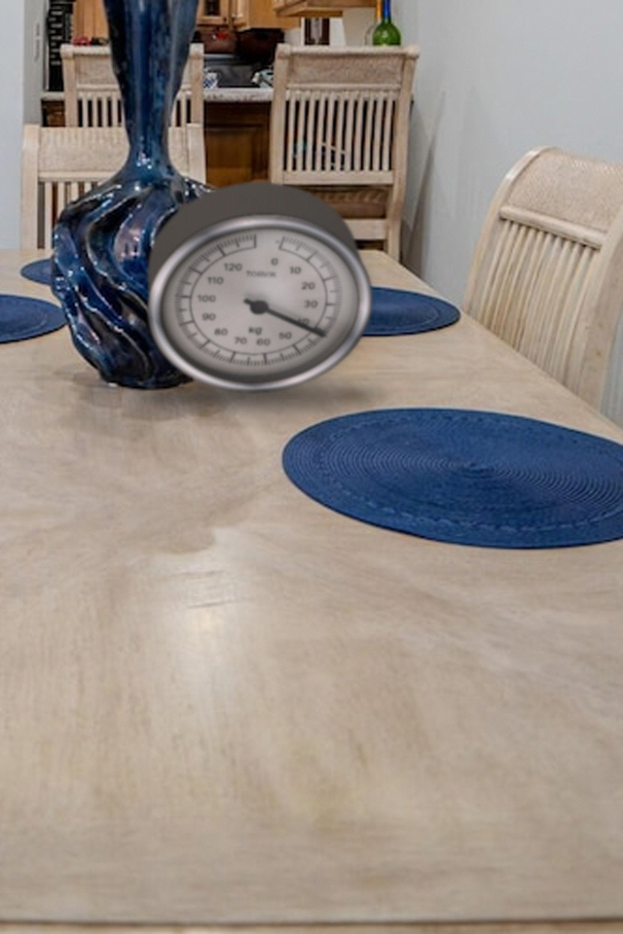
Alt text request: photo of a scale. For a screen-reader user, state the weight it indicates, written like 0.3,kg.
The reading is 40,kg
